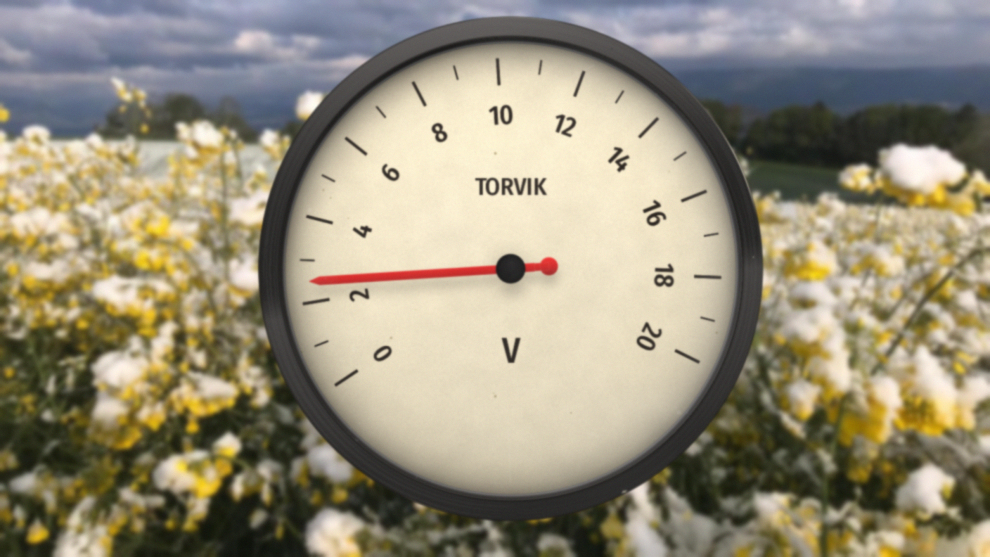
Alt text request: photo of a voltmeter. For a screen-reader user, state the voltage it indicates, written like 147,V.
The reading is 2.5,V
